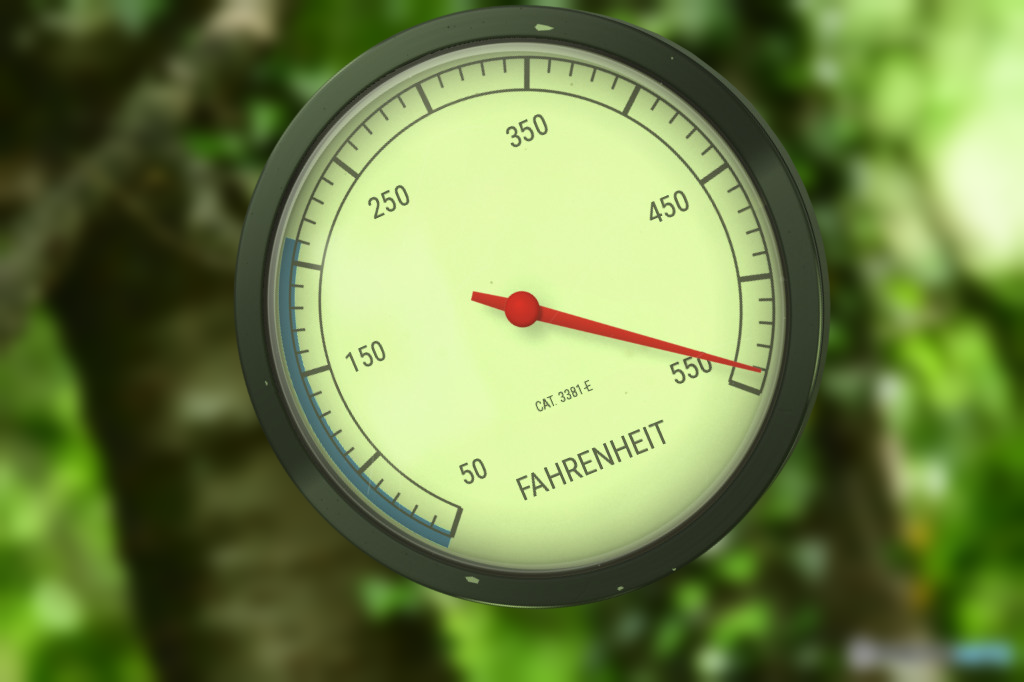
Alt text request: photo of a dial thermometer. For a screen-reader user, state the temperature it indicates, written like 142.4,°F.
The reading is 540,°F
